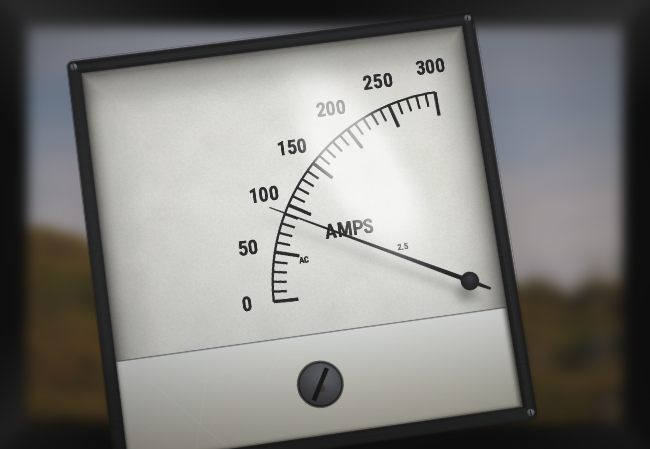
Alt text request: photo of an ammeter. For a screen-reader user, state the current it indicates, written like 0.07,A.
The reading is 90,A
